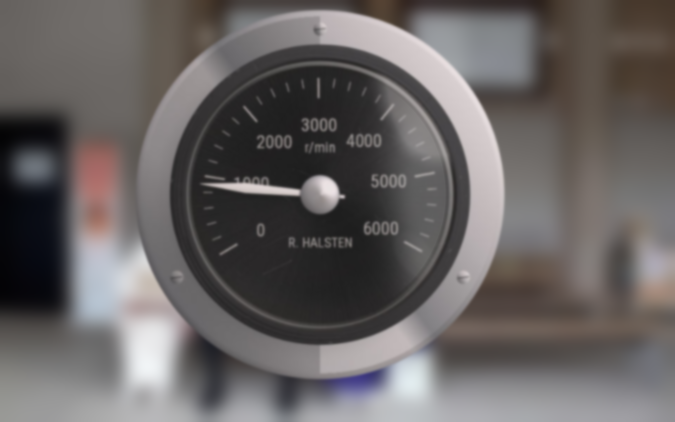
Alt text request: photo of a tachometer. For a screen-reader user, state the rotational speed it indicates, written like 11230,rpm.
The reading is 900,rpm
